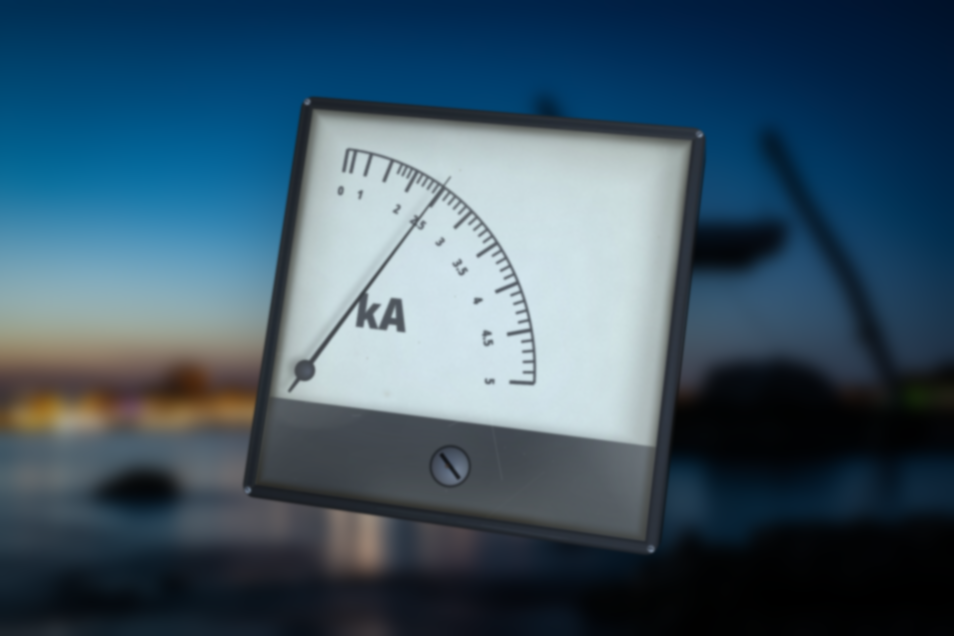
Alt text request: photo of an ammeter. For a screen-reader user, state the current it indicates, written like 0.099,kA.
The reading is 2.5,kA
